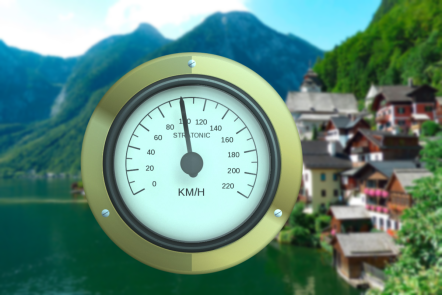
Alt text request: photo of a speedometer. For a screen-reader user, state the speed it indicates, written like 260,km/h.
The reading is 100,km/h
